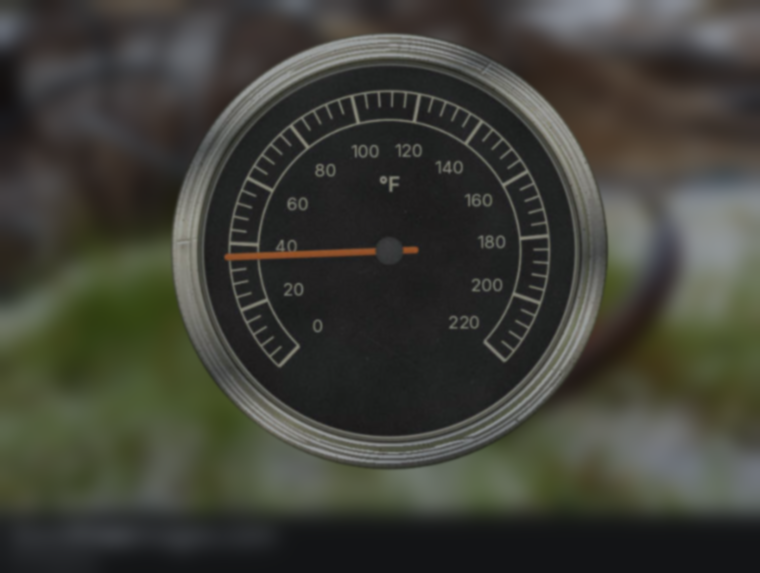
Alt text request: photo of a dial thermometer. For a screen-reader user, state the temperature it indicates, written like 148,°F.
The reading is 36,°F
